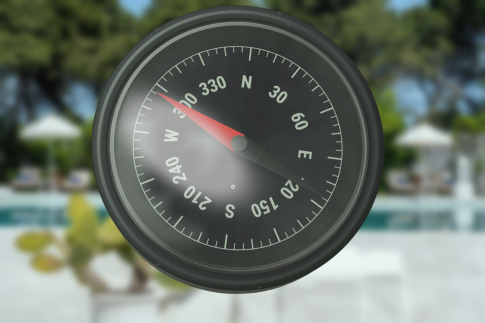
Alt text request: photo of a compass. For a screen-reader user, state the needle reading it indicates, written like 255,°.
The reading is 295,°
